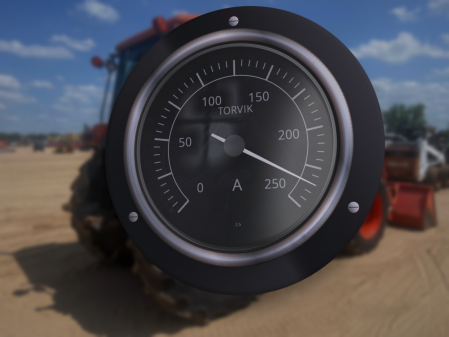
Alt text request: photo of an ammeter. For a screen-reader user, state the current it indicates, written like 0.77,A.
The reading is 235,A
